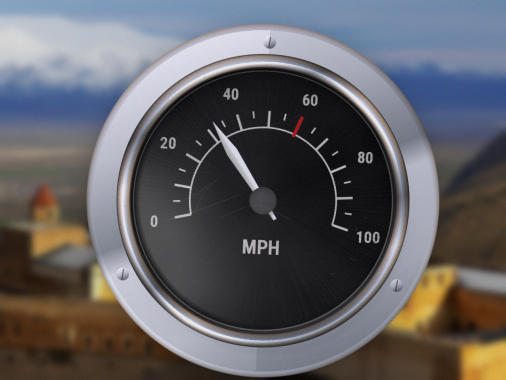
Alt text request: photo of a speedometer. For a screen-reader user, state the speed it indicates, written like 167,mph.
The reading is 32.5,mph
